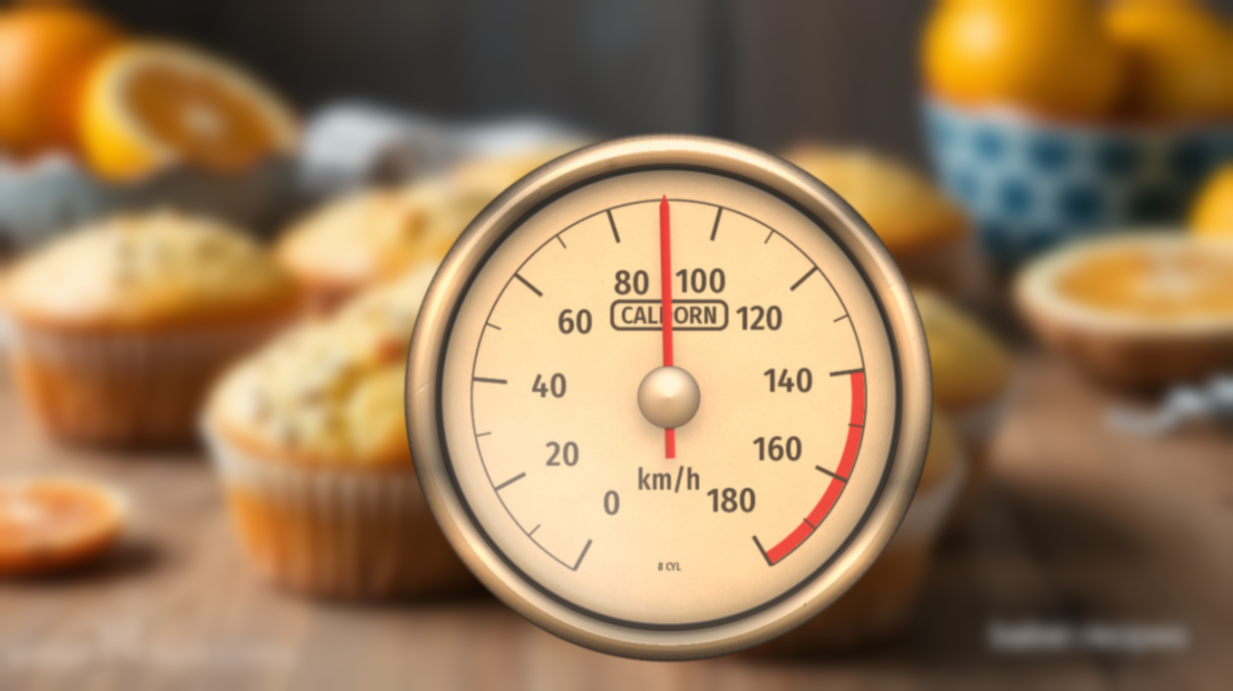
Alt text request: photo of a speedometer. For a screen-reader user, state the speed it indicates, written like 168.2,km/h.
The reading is 90,km/h
